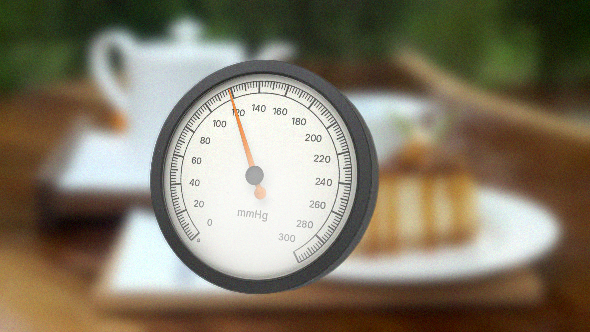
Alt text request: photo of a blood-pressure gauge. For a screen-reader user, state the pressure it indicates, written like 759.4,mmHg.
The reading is 120,mmHg
